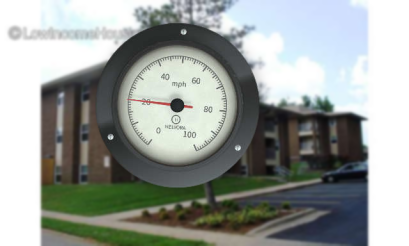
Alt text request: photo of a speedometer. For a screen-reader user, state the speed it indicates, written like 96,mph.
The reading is 20,mph
